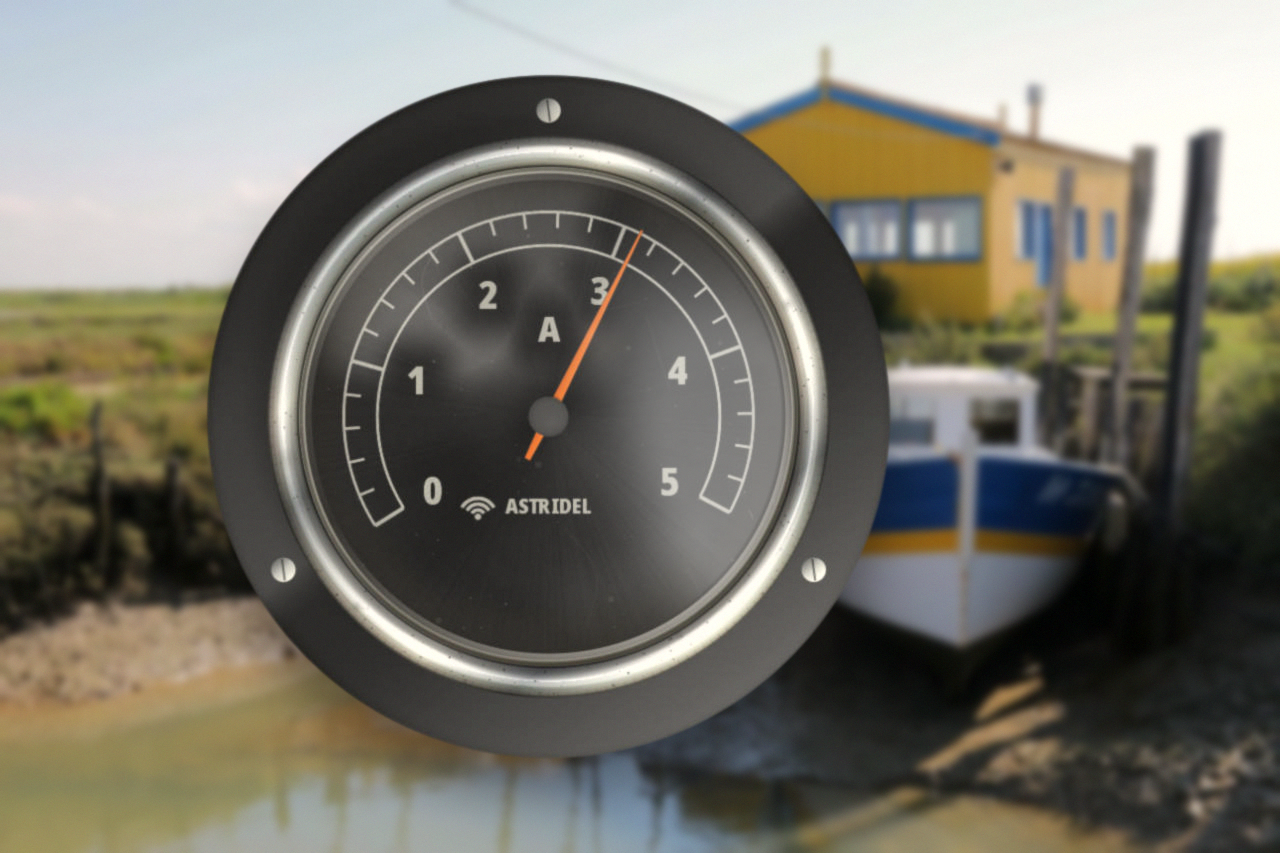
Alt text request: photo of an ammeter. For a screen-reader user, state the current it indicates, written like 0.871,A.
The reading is 3.1,A
